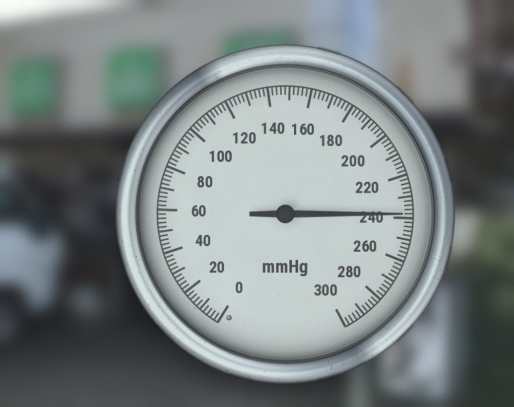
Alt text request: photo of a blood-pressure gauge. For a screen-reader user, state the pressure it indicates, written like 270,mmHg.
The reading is 238,mmHg
